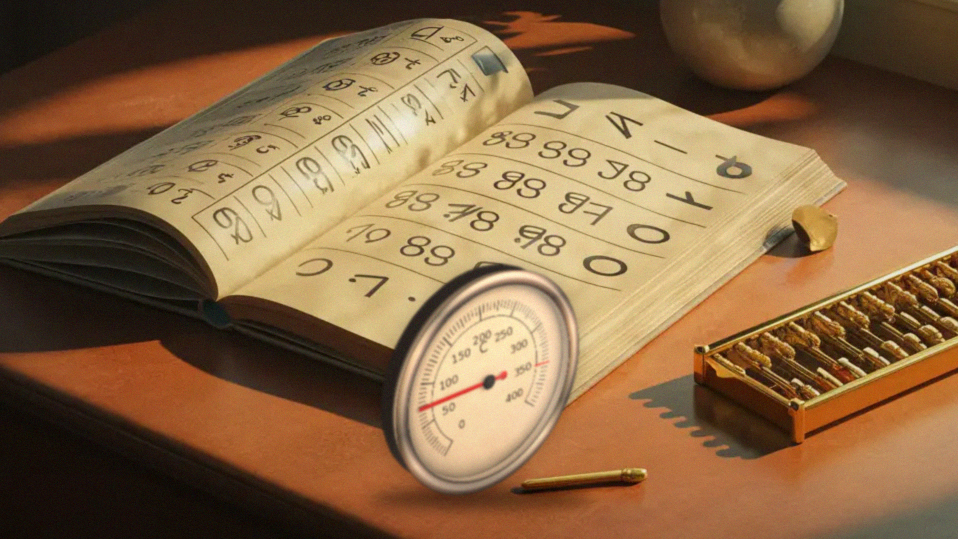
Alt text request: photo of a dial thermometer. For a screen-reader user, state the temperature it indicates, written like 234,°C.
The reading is 75,°C
